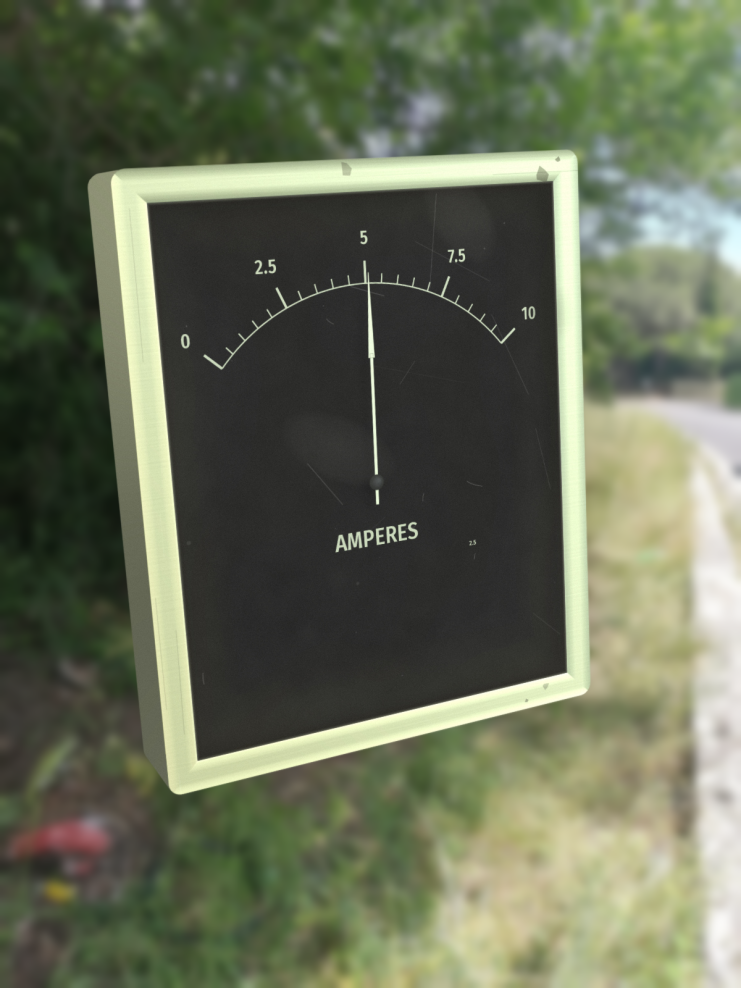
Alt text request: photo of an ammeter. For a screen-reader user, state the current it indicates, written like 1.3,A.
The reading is 5,A
